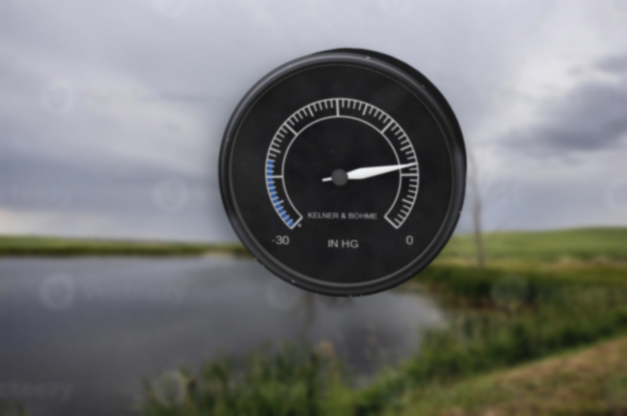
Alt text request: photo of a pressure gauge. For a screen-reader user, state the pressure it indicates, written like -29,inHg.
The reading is -6,inHg
